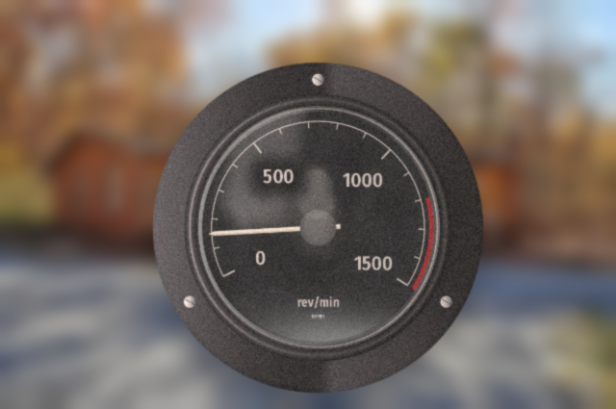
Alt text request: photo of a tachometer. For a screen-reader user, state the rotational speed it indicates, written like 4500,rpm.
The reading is 150,rpm
